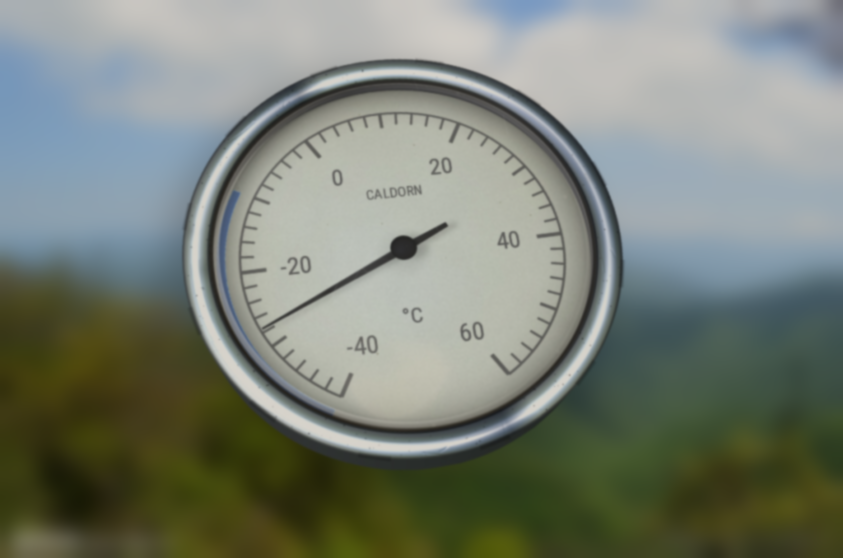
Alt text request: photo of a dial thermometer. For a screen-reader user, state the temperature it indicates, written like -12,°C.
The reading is -28,°C
